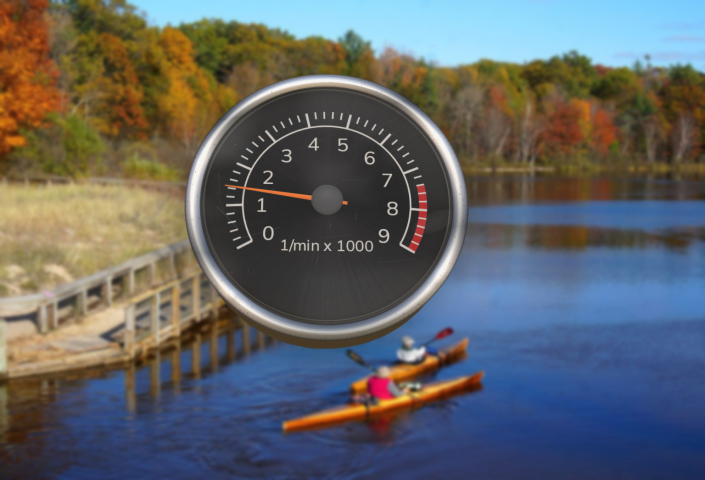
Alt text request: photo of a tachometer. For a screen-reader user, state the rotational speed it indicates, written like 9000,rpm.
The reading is 1400,rpm
